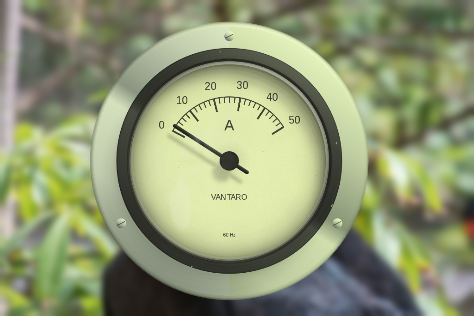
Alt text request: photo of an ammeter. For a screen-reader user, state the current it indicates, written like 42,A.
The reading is 2,A
